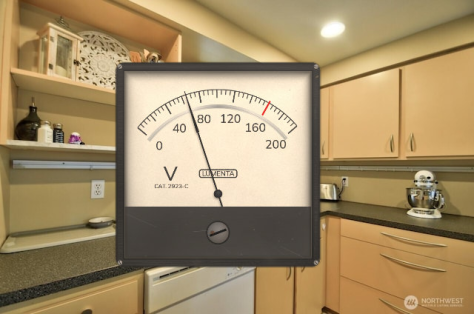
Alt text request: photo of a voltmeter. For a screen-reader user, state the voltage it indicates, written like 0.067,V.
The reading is 65,V
